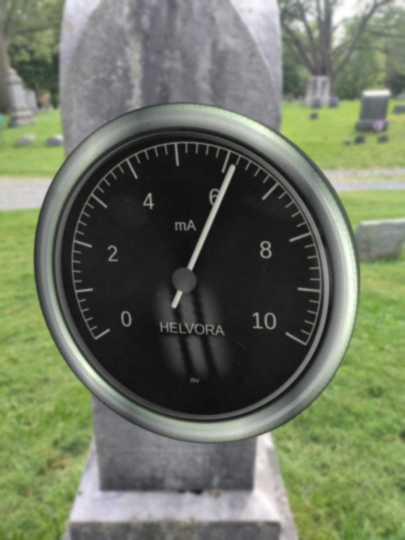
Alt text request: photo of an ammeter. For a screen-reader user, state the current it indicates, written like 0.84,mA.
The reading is 6.2,mA
